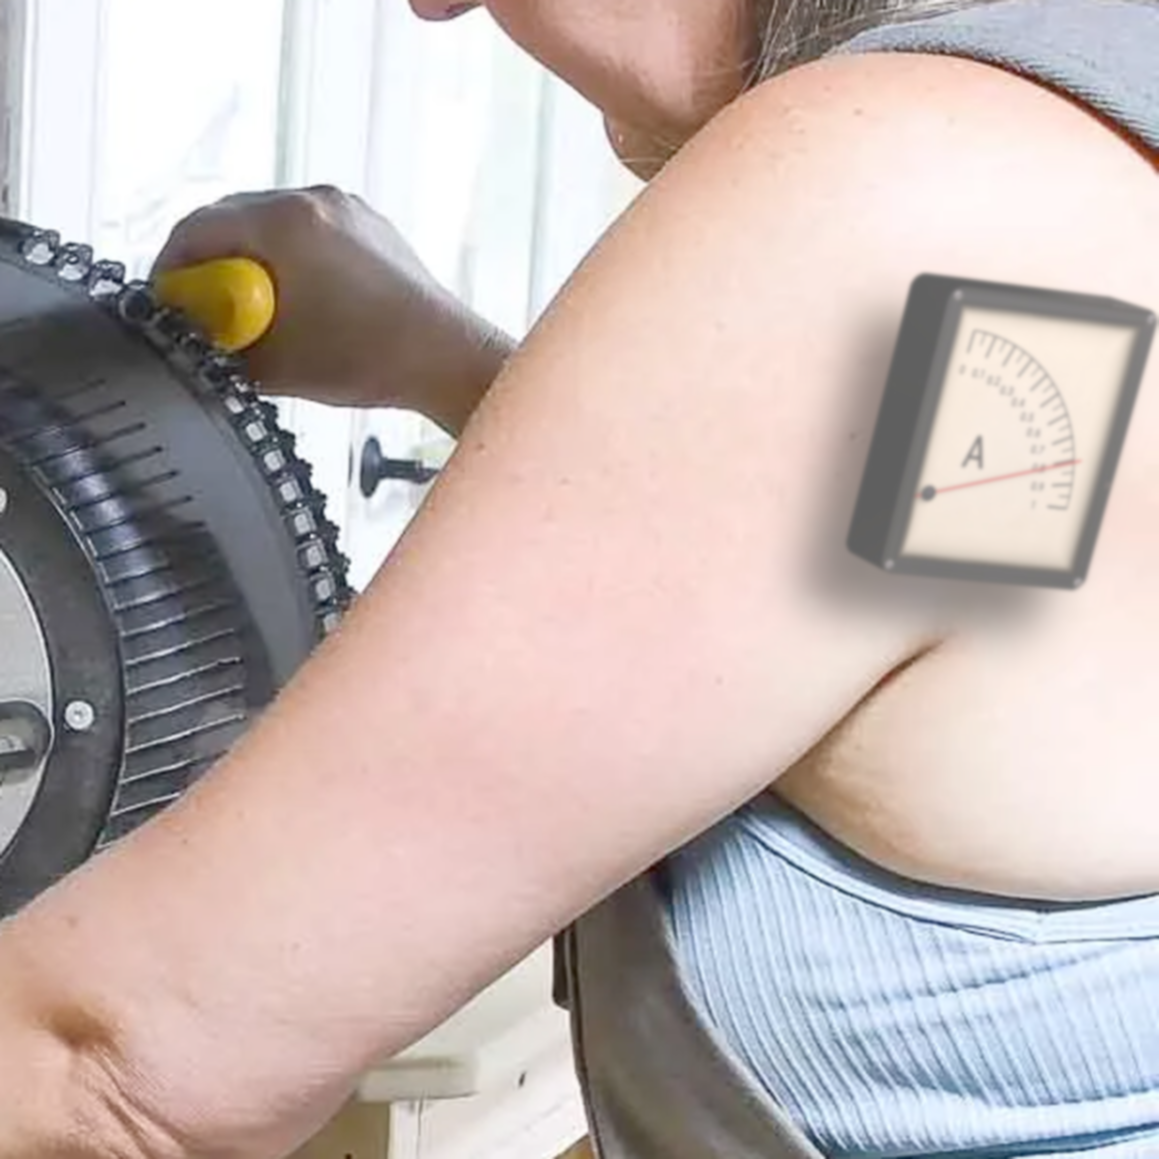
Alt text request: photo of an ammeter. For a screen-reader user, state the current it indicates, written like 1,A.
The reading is 0.8,A
